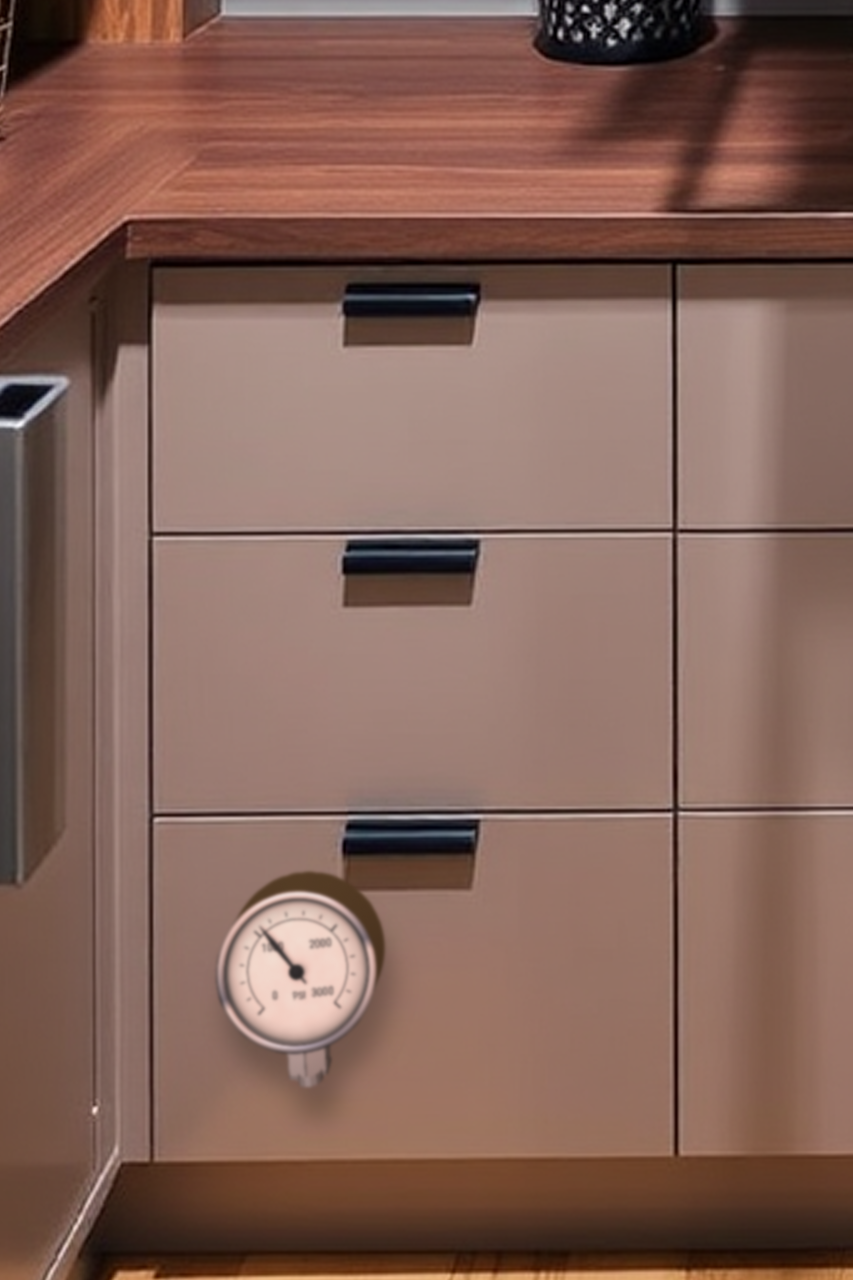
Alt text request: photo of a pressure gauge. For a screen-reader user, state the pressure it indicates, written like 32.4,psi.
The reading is 1100,psi
